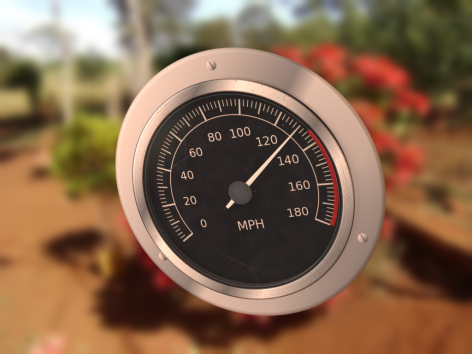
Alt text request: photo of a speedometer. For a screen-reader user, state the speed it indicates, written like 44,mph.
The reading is 130,mph
